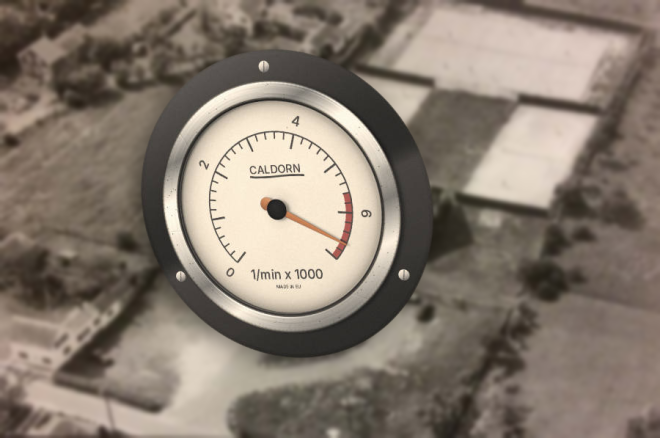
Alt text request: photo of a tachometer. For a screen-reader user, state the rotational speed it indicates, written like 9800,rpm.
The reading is 6600,rpm
